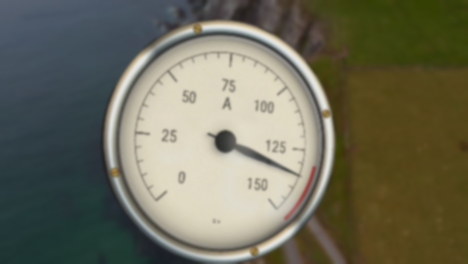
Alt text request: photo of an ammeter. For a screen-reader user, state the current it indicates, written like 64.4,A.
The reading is 135,A
